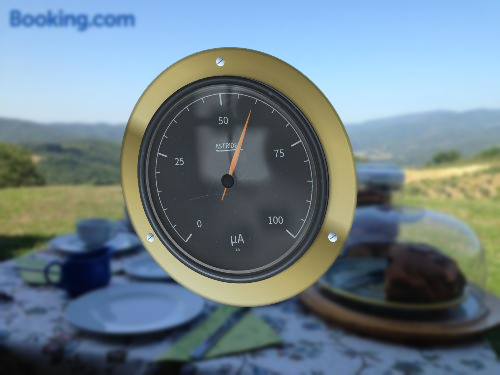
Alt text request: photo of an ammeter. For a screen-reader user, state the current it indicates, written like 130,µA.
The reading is 60,µA
